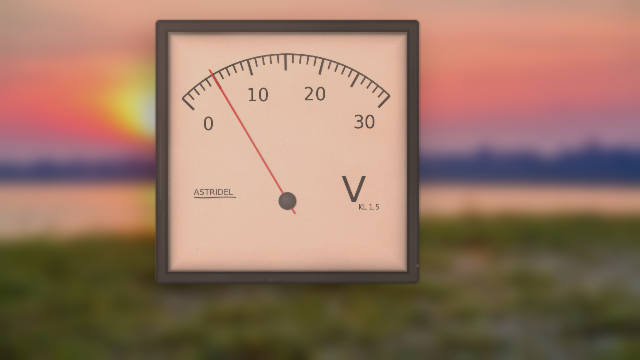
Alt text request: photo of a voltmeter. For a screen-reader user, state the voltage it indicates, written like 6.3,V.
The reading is 5,V
